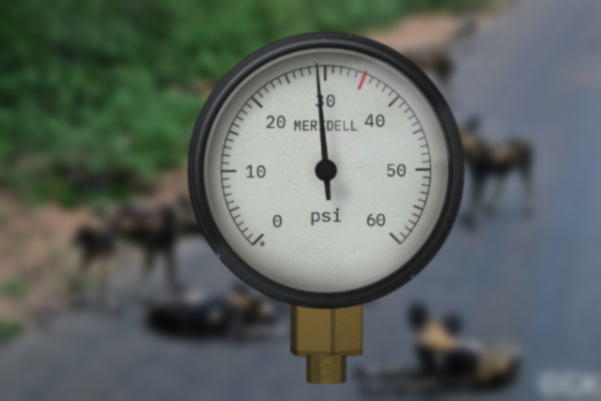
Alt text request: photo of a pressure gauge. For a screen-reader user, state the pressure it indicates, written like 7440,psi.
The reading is 29,psi
